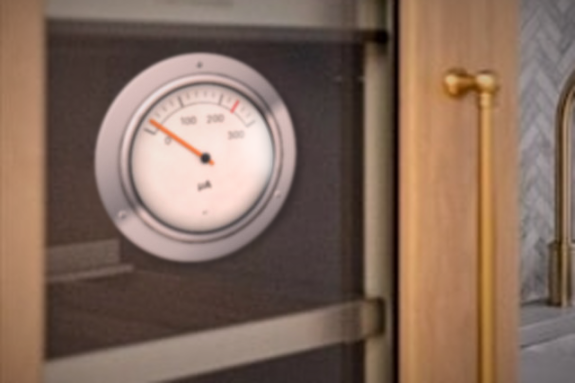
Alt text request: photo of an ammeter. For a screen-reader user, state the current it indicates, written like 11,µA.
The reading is 20,µA
